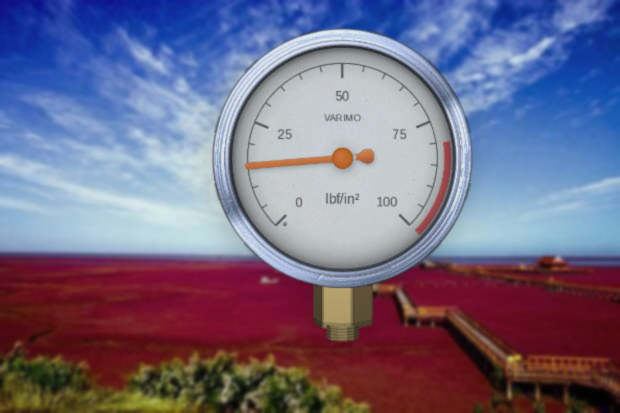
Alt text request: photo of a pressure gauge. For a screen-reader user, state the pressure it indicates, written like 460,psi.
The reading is 15,psi
